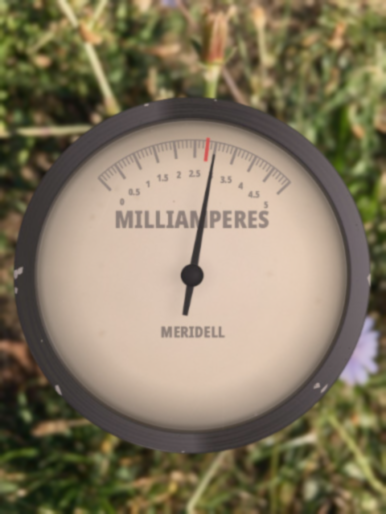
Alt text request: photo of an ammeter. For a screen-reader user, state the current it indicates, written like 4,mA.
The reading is 3,mA
